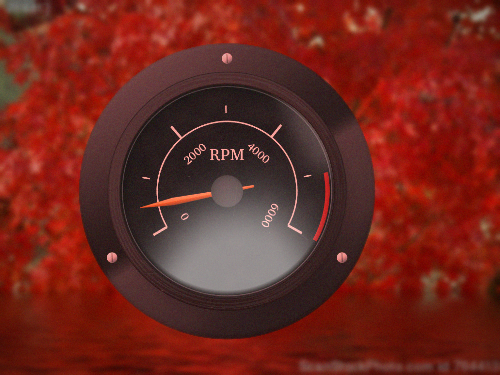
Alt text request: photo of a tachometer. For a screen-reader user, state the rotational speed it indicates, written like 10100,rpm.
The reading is 500,rpm
